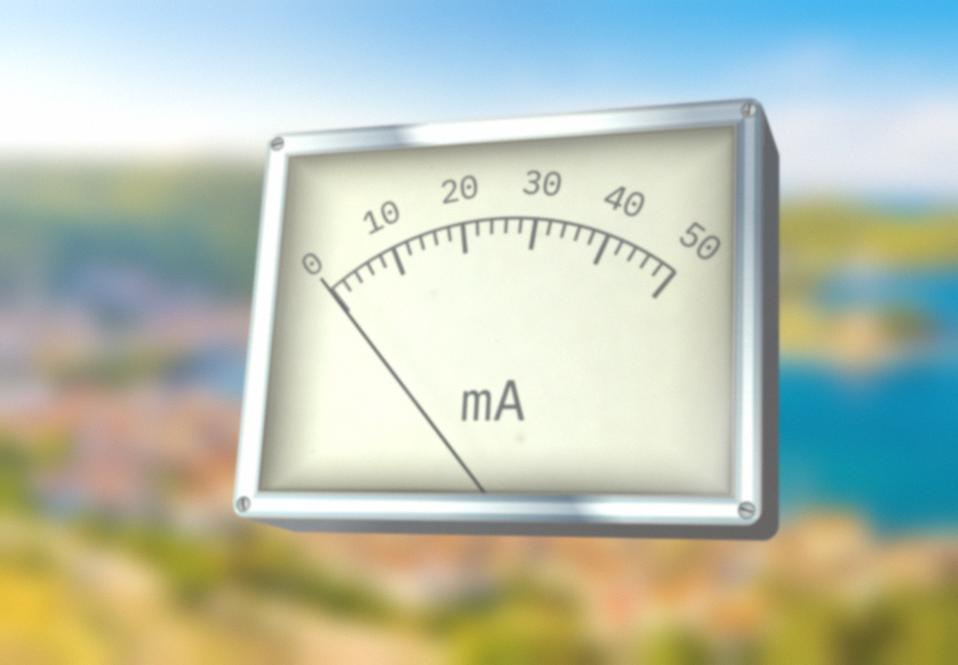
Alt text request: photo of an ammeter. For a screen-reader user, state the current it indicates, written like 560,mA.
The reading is 0,mA
